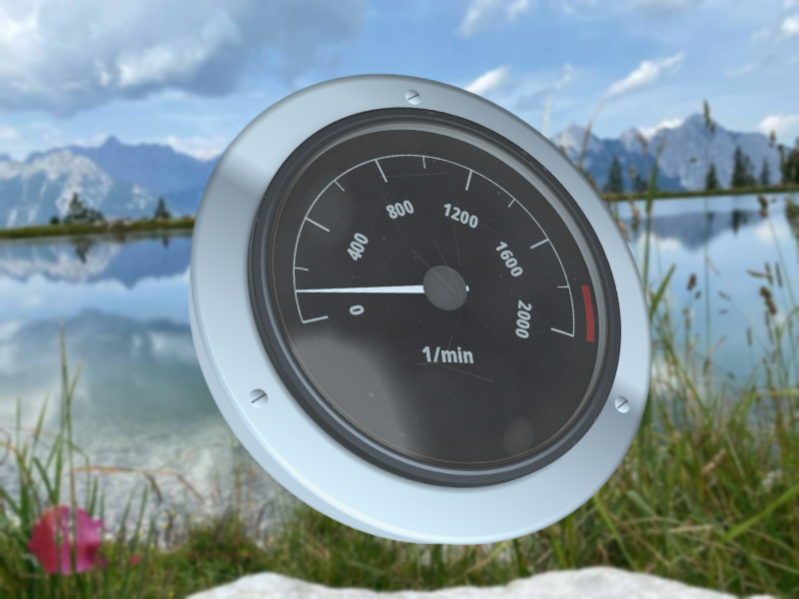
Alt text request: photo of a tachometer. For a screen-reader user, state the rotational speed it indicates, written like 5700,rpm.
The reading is 100,rpm
